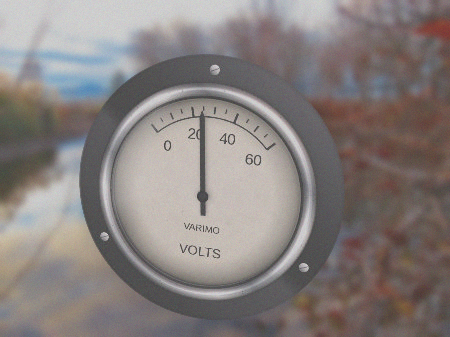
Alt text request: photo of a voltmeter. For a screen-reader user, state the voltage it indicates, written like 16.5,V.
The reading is 25,V
